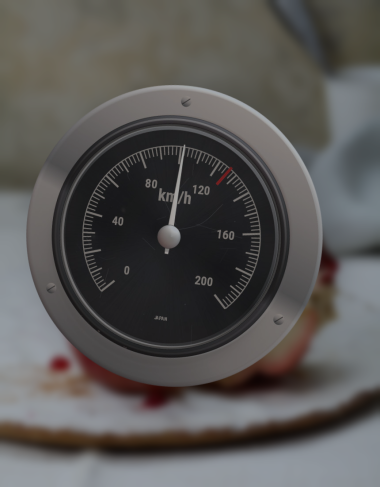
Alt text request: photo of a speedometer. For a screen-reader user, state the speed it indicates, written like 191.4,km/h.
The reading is 102,km/h
